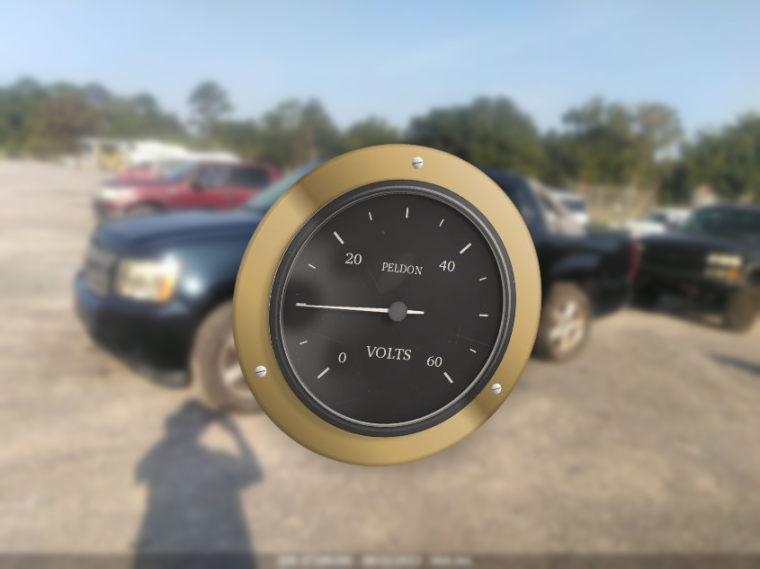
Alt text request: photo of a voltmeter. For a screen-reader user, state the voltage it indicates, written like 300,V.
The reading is 10,V
